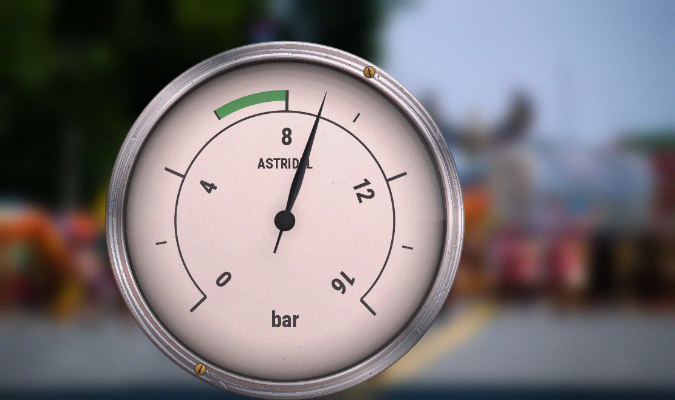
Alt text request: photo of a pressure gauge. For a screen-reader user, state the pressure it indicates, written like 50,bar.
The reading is 9,bar
